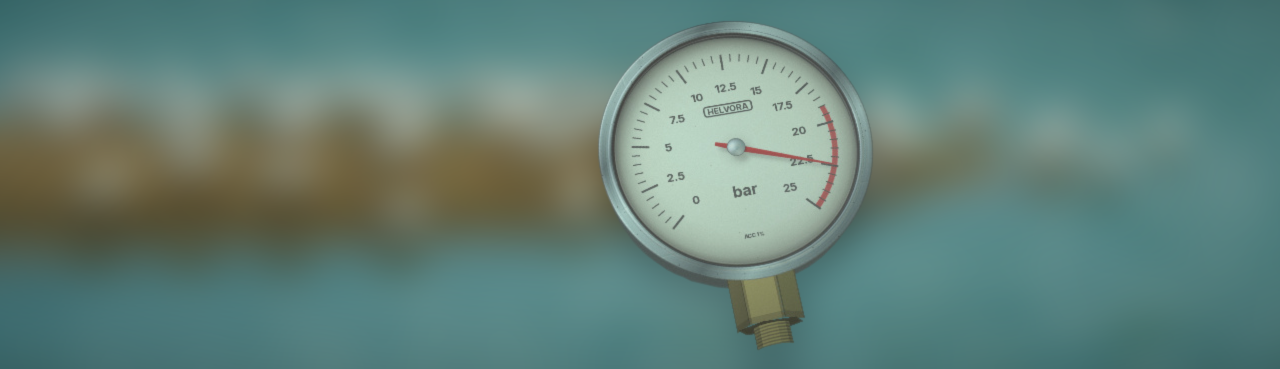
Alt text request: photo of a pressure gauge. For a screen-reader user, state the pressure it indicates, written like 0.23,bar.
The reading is 22.5,bar
